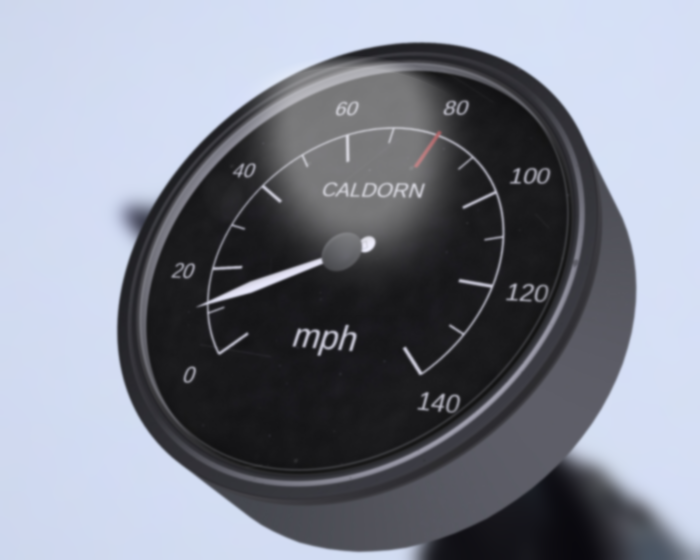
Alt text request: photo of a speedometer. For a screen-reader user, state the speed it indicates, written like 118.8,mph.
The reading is 10,mph
